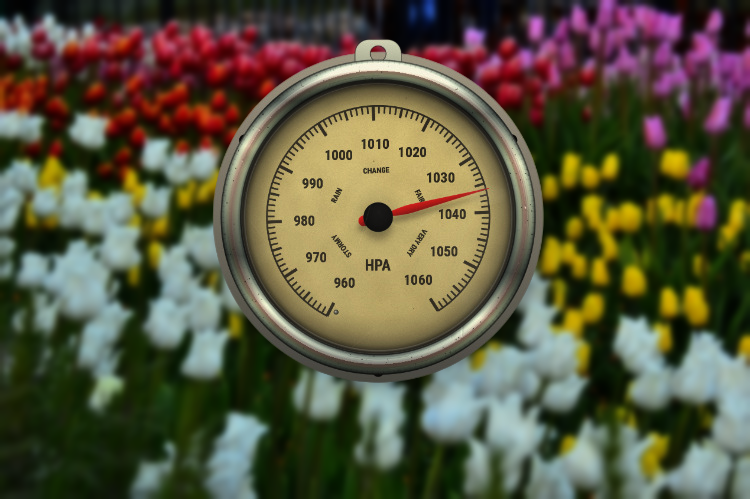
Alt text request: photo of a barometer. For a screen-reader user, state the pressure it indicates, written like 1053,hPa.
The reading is 1036,hPa
